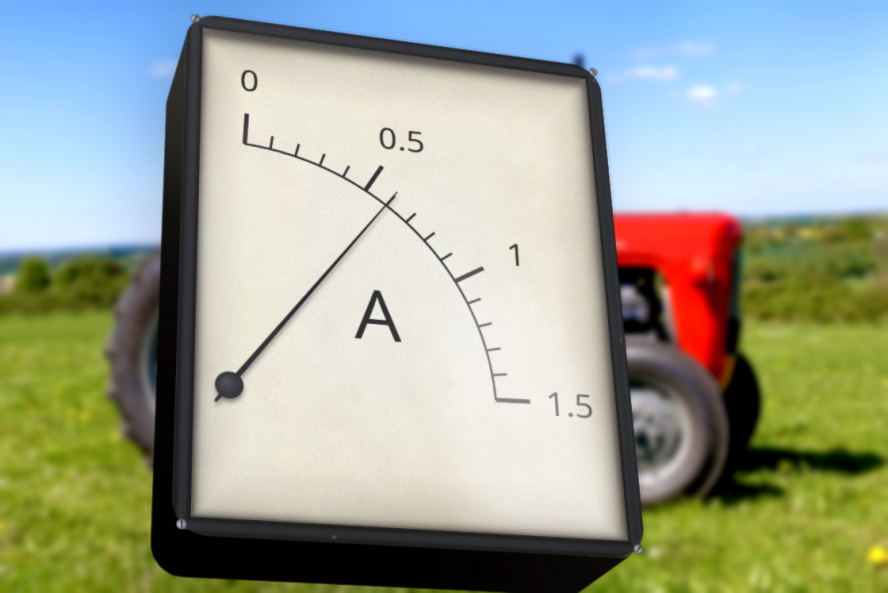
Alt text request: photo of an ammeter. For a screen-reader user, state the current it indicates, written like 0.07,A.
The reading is 0.6,A
